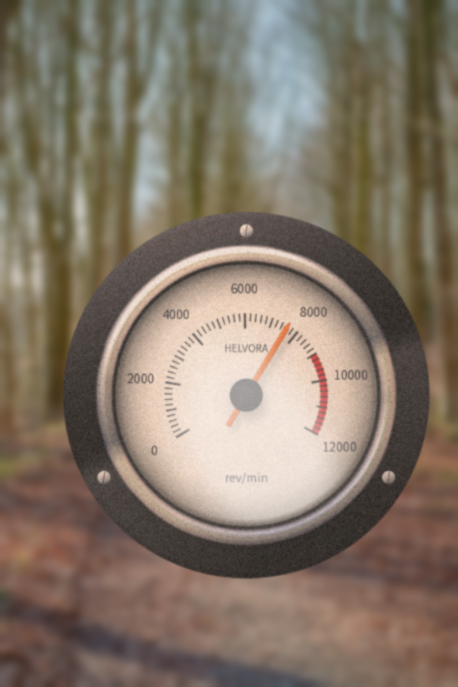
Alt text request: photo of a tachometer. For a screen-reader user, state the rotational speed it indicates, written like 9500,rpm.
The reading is 7600,rpm
